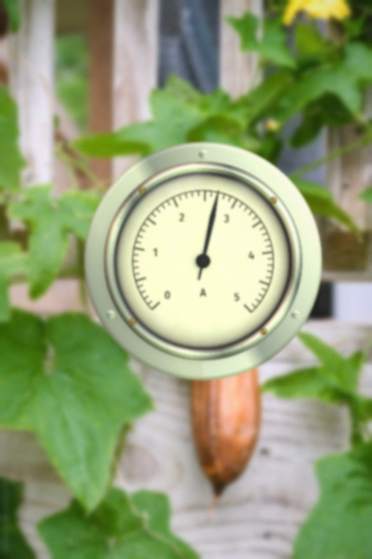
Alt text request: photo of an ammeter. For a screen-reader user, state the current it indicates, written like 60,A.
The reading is 2.7,A
